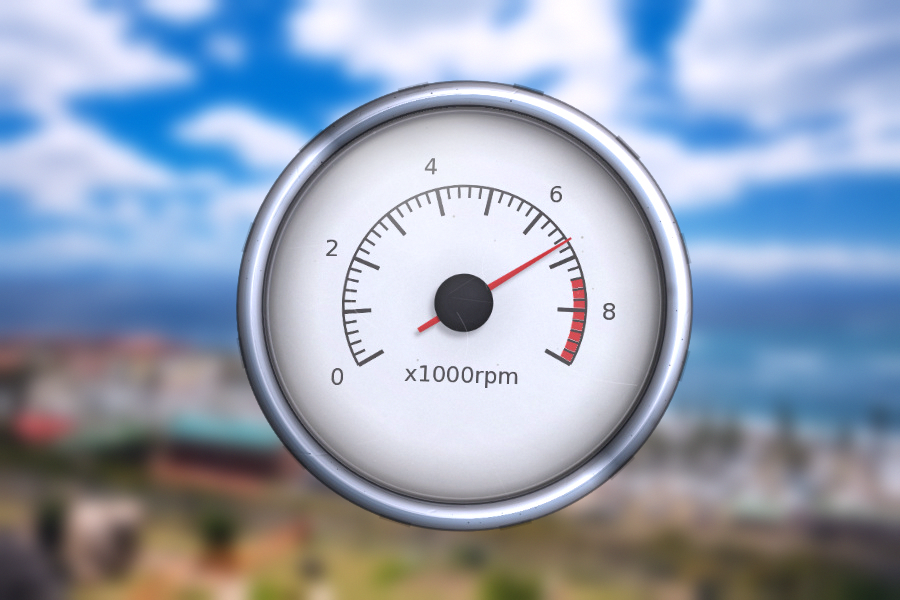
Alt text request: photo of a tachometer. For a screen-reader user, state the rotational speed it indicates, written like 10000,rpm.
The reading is 6700,rpm
